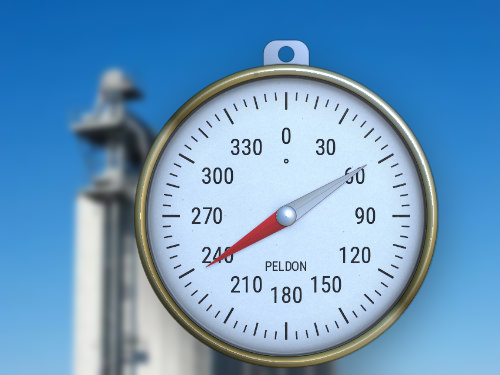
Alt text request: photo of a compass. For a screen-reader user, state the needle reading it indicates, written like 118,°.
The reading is 237.5,°
